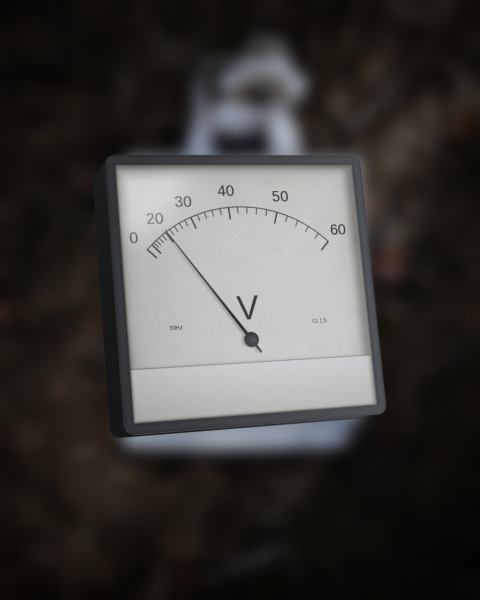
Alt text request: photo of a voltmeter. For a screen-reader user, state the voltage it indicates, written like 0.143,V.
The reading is 20,V
